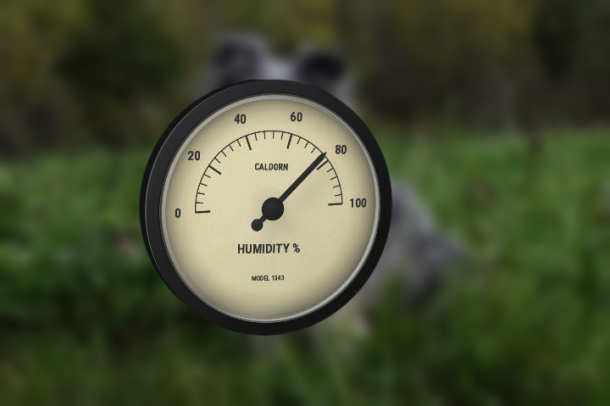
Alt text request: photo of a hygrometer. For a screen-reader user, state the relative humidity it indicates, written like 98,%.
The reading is 76,%
